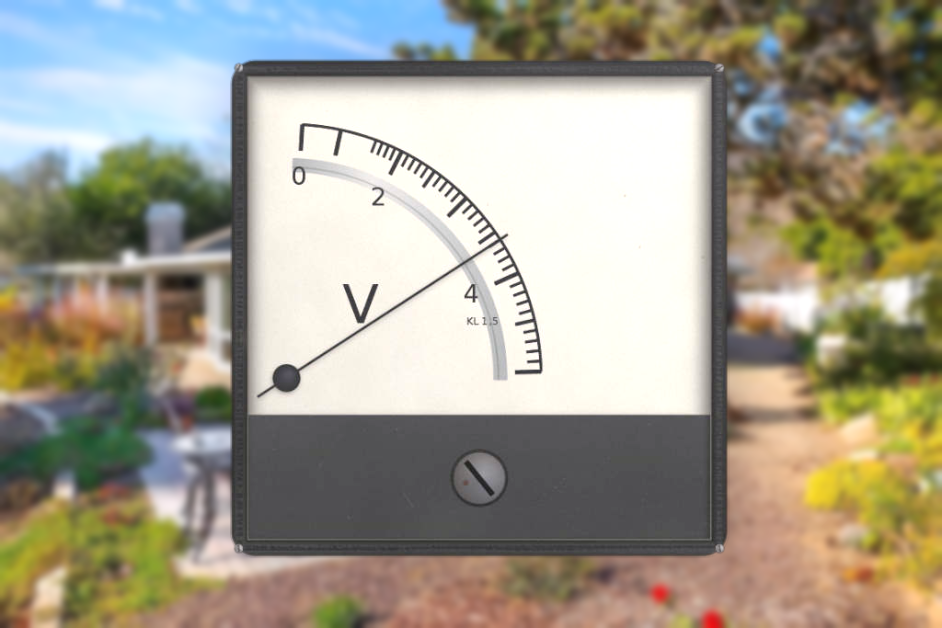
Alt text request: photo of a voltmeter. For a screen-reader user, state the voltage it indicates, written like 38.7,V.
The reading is 3.6,V
